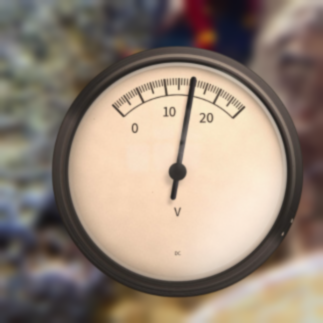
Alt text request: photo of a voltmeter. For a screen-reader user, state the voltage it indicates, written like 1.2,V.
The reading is 15,V
